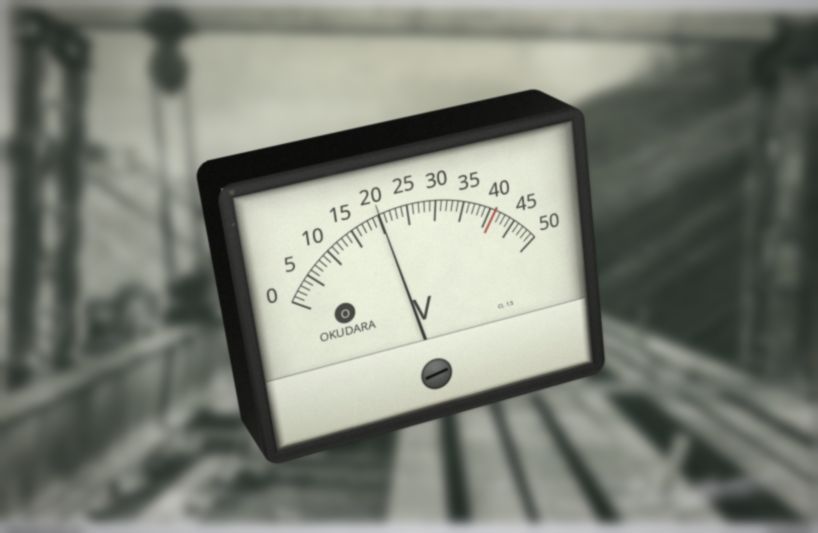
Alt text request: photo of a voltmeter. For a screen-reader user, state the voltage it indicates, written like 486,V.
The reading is 20,V
